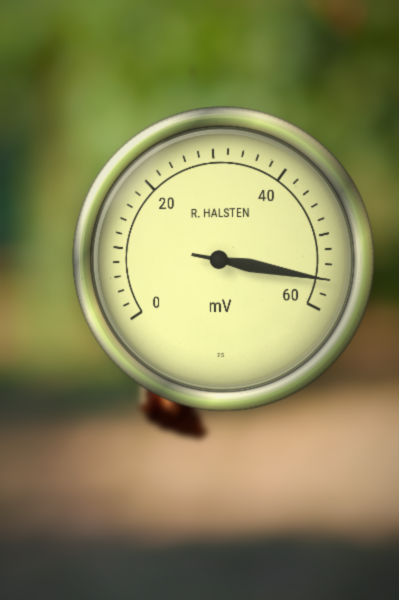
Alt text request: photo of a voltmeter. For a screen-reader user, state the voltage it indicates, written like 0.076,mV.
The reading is 56,mV
